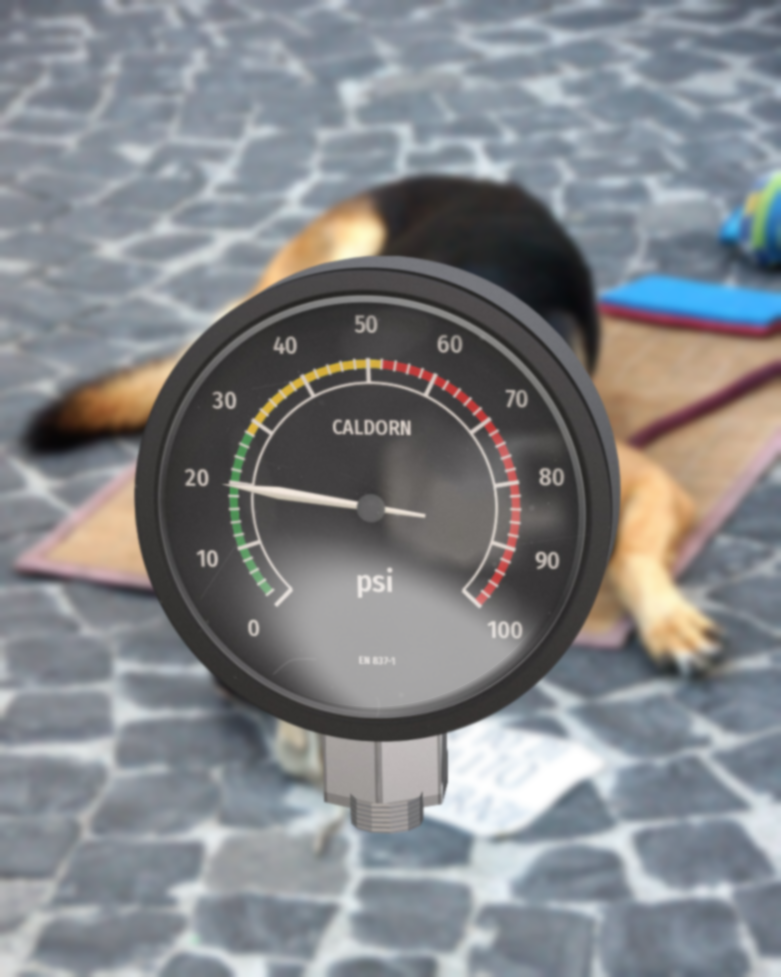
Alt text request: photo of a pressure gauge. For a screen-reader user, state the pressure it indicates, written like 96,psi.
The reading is 20,psi
